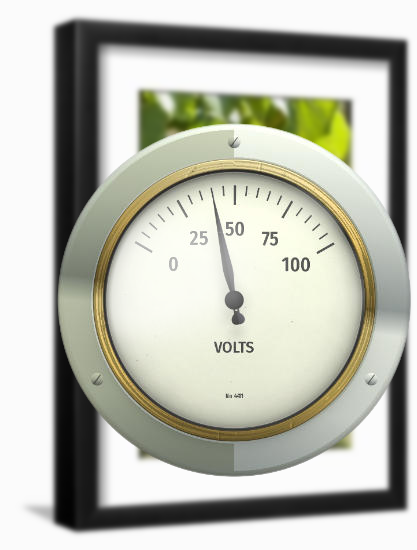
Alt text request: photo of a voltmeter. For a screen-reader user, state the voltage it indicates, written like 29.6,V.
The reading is 40,V
